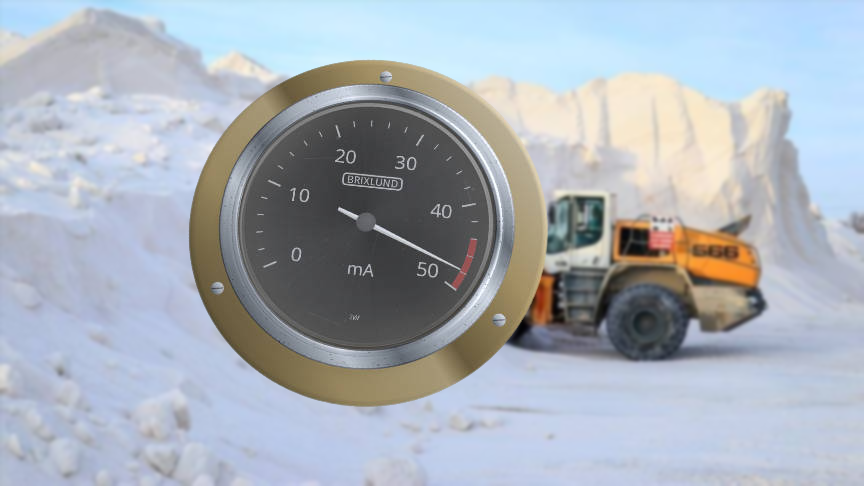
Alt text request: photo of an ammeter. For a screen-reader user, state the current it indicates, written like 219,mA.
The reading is 48,mA
